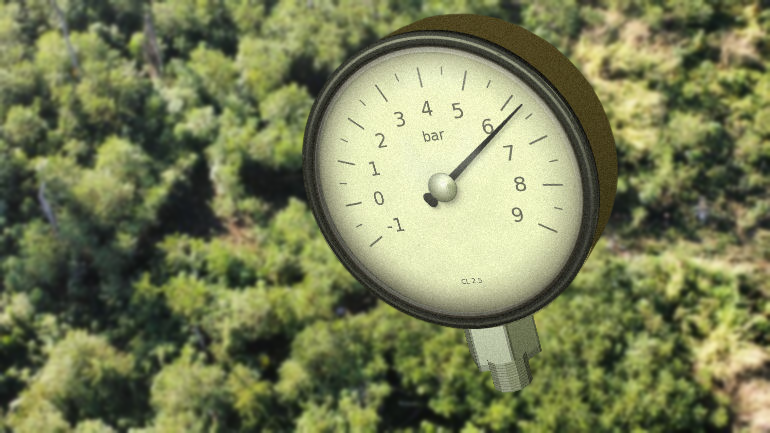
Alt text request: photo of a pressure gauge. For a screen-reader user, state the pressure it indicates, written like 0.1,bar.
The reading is 6.25,bar
